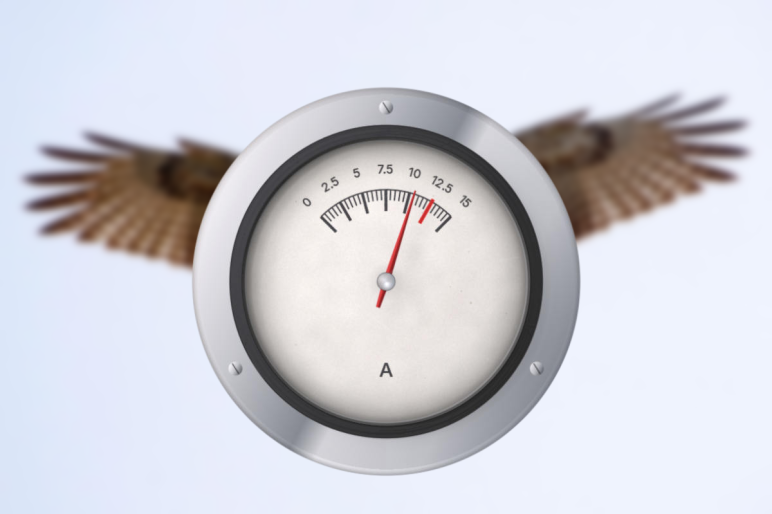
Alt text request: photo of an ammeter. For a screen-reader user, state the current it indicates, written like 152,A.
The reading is 10.5,A
